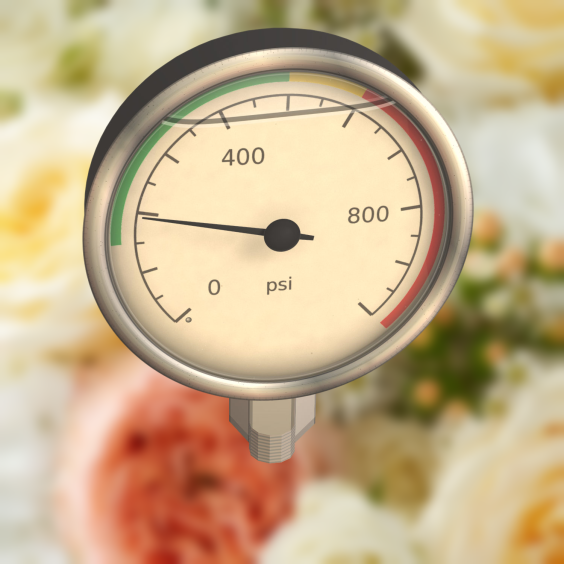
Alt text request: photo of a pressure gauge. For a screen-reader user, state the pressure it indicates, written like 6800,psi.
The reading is 200,psi
